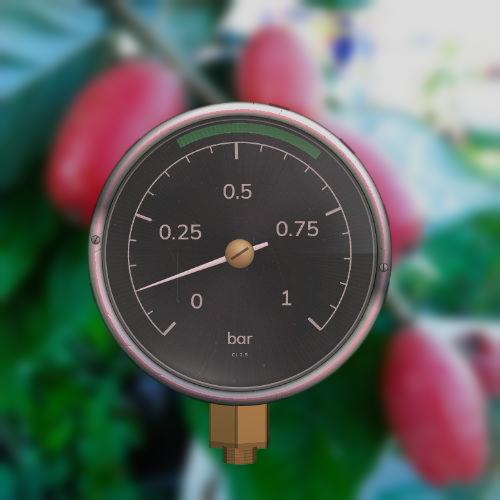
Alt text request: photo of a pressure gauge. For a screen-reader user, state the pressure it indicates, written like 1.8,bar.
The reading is 0.1,bar
